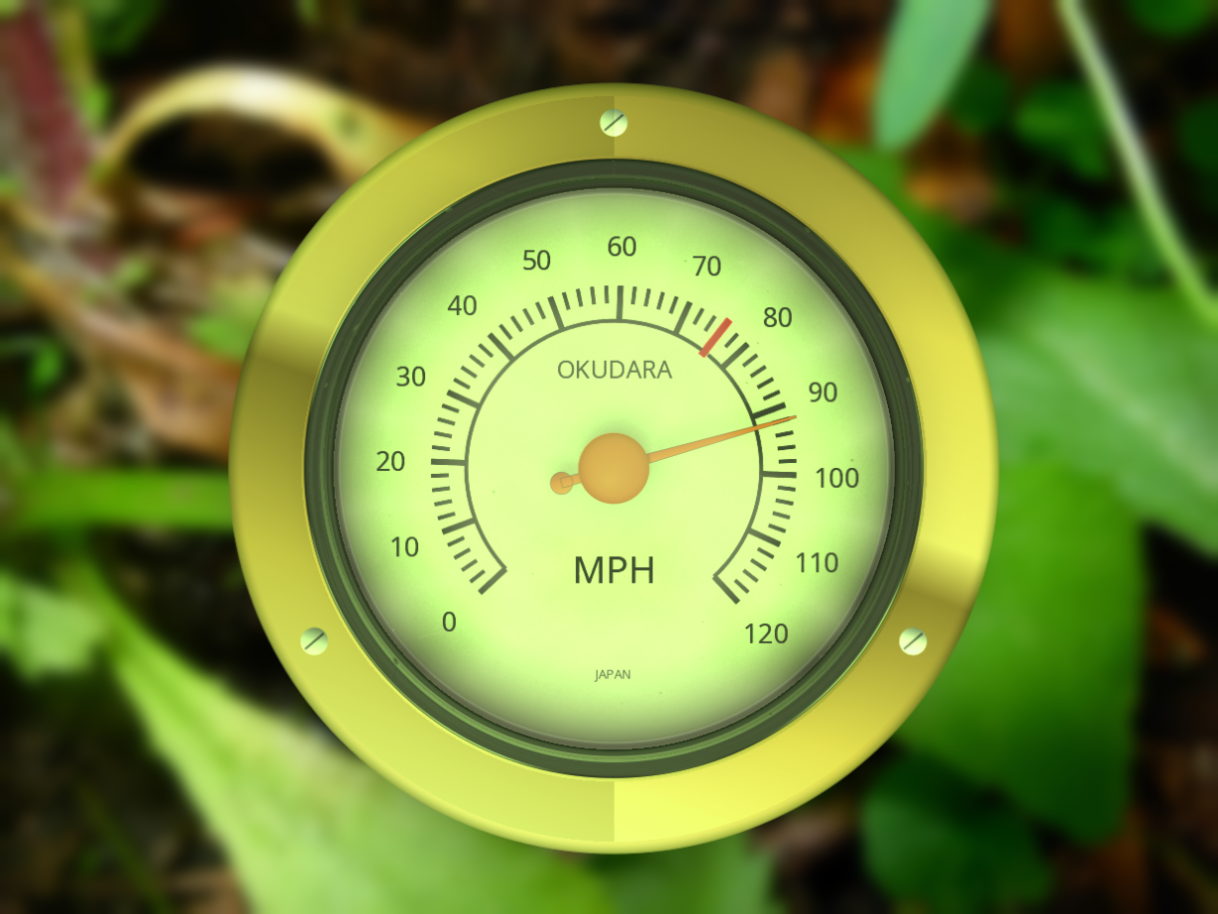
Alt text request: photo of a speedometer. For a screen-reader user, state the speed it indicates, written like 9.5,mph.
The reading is 92,mph
